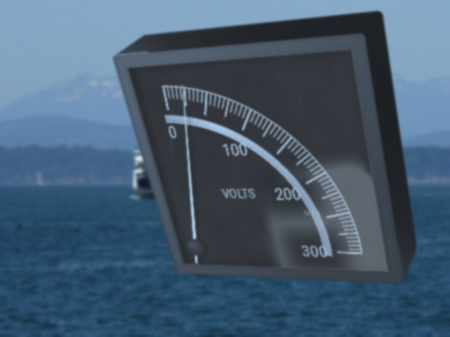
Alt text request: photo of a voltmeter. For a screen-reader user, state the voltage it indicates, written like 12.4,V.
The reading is 25,V
